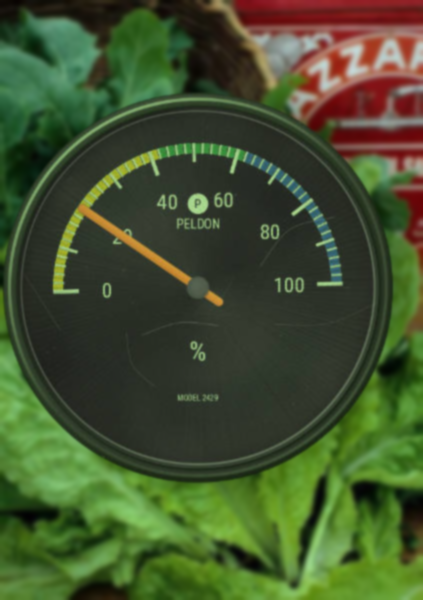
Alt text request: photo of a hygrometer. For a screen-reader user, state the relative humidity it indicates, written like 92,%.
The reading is 20,%
